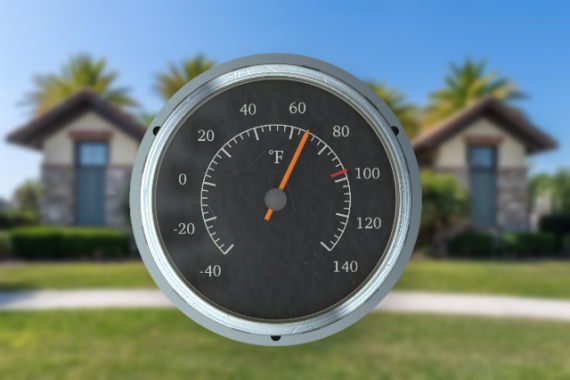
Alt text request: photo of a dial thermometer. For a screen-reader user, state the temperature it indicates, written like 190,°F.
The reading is 68,°F
